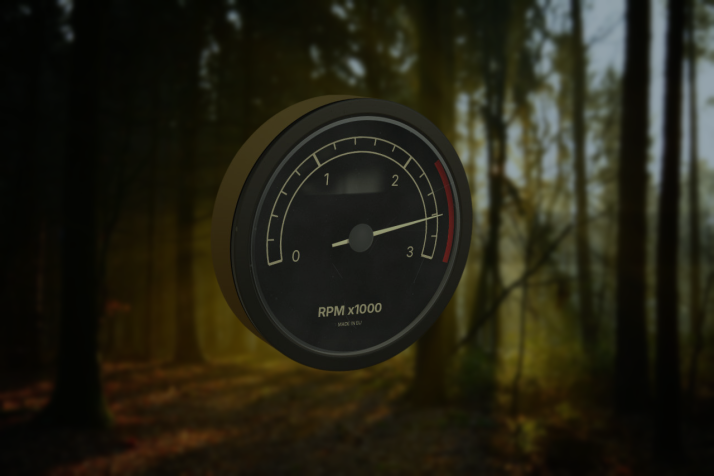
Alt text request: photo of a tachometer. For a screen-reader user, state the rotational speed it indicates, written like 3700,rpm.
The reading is 2600,rpm
